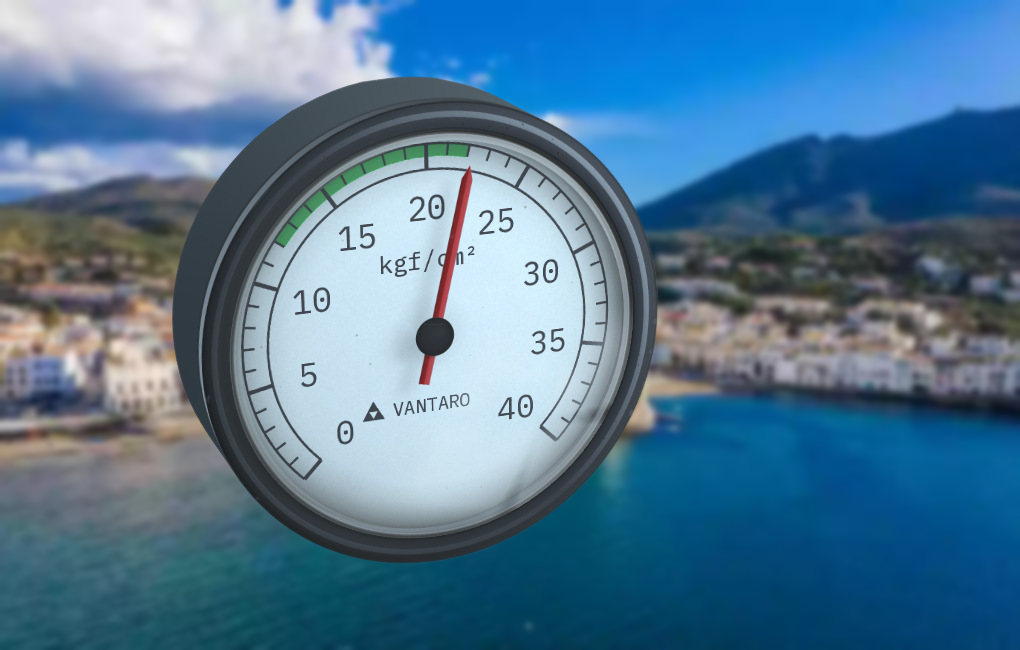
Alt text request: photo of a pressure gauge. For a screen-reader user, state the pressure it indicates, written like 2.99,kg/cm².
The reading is 22,kg/cm²
